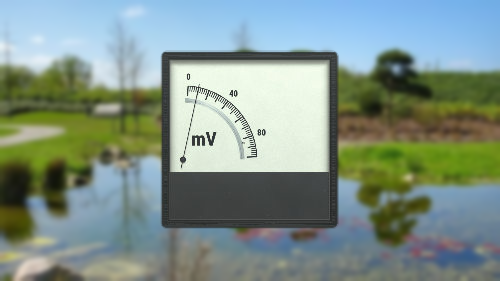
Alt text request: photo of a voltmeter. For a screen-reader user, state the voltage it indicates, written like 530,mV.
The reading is 10,mV
